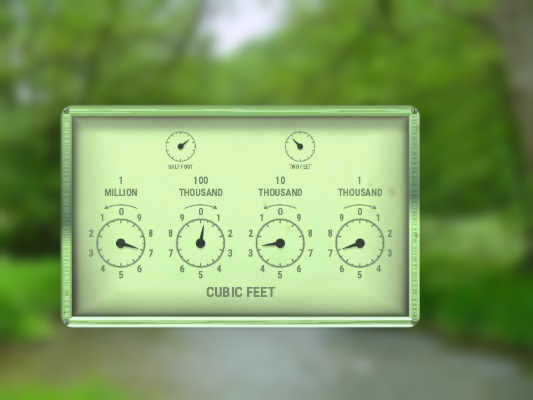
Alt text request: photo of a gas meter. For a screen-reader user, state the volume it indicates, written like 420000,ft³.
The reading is 702700,ft³
